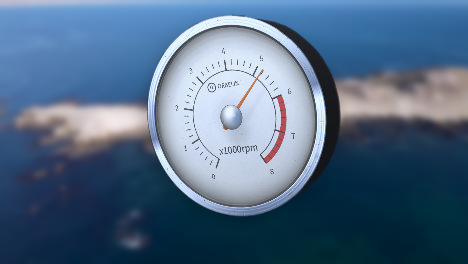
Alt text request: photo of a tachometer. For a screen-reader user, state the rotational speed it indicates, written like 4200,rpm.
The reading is 5200,rpm
